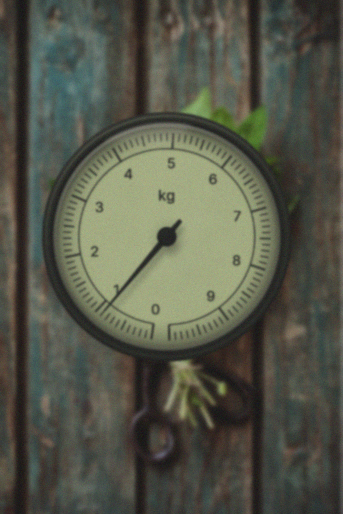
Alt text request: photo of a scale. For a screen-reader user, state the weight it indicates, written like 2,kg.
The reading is 0.9,kg
